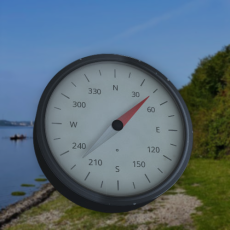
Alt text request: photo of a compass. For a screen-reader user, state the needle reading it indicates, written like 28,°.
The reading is 45,°
